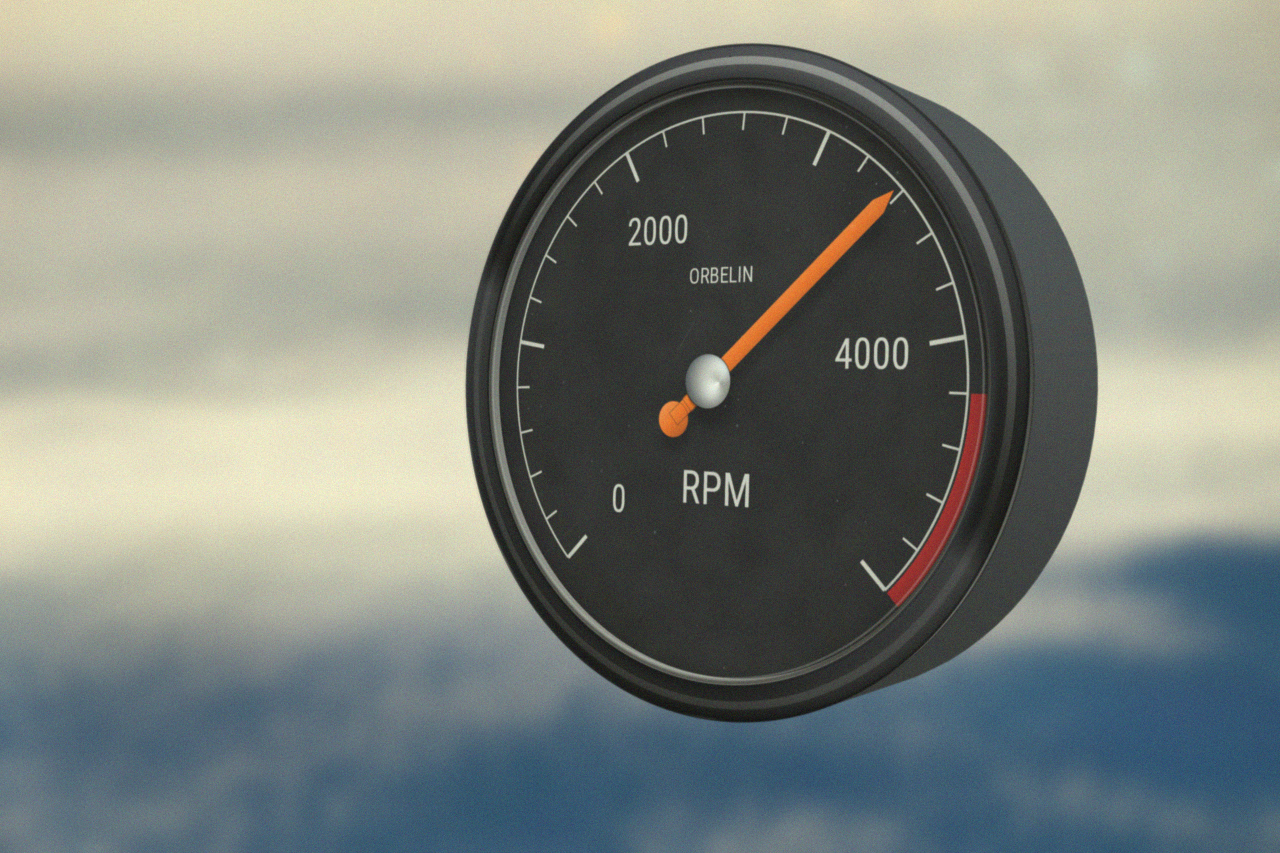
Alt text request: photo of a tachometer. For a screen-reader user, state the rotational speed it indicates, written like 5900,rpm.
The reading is 3400,rpm
